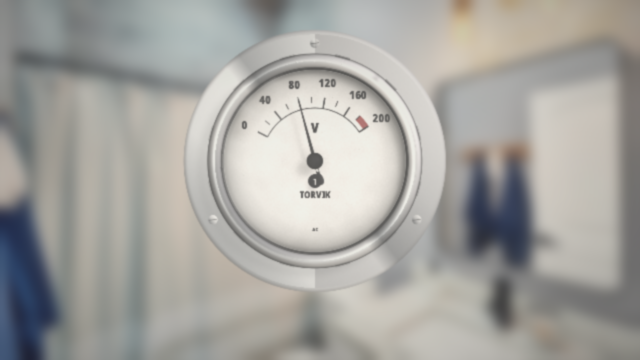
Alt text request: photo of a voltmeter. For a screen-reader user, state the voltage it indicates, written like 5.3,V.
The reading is 80,V
